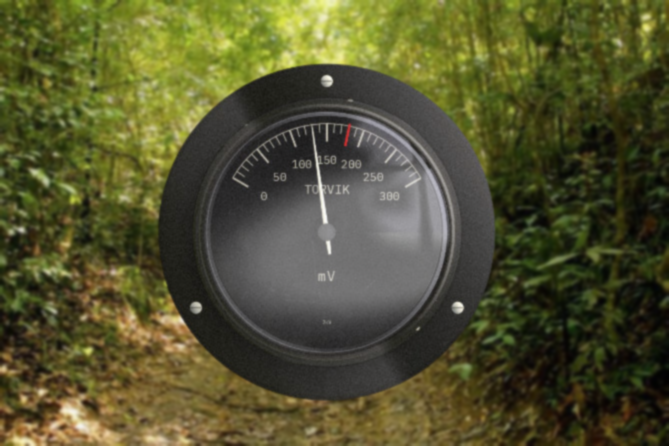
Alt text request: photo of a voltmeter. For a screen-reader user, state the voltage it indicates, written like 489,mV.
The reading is 130,mV
